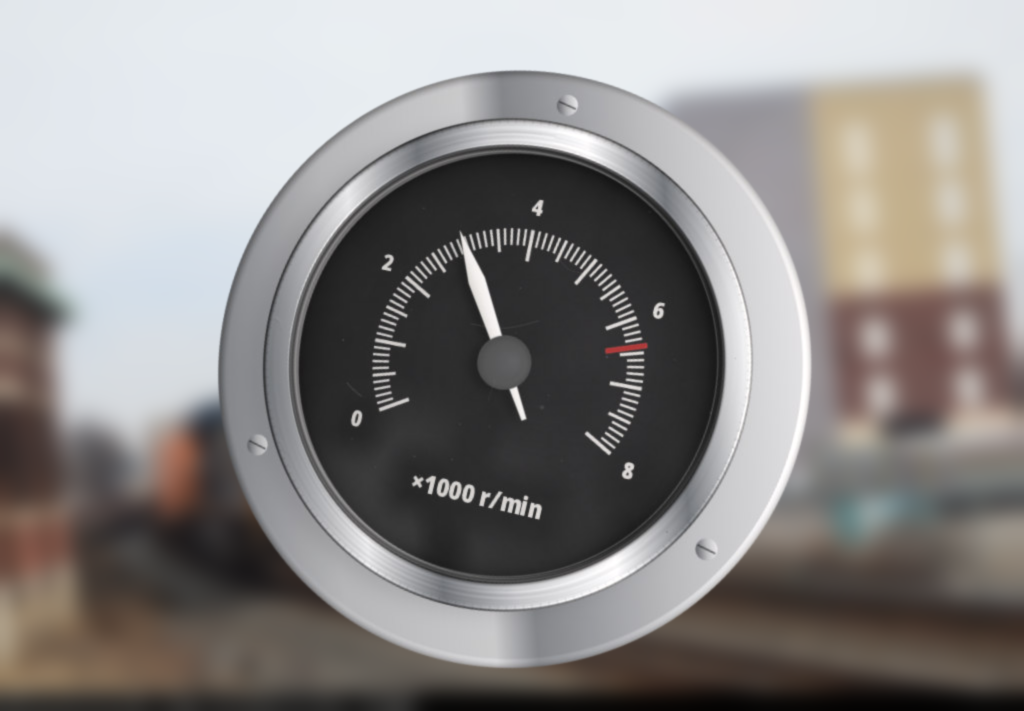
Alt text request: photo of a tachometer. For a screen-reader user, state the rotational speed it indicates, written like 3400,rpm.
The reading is 3000,rpm
